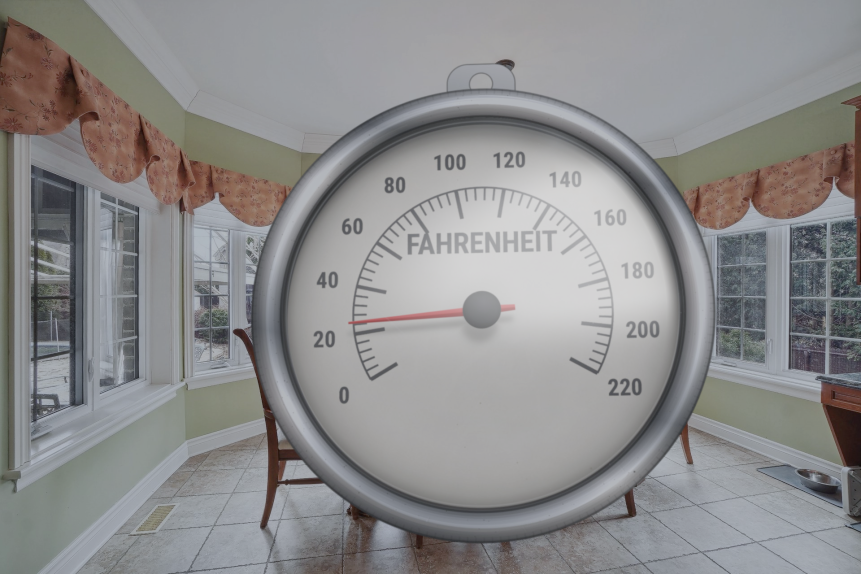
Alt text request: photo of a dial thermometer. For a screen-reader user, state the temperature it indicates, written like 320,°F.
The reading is 24,°F
